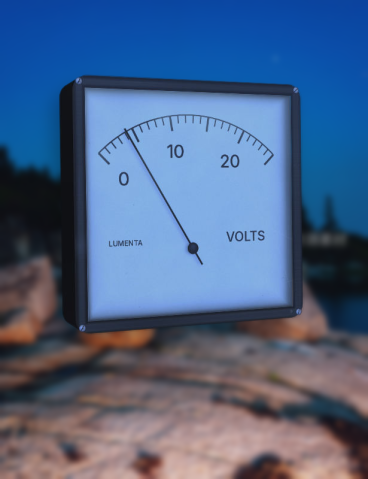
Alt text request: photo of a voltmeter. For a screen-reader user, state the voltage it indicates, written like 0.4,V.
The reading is 4,V
